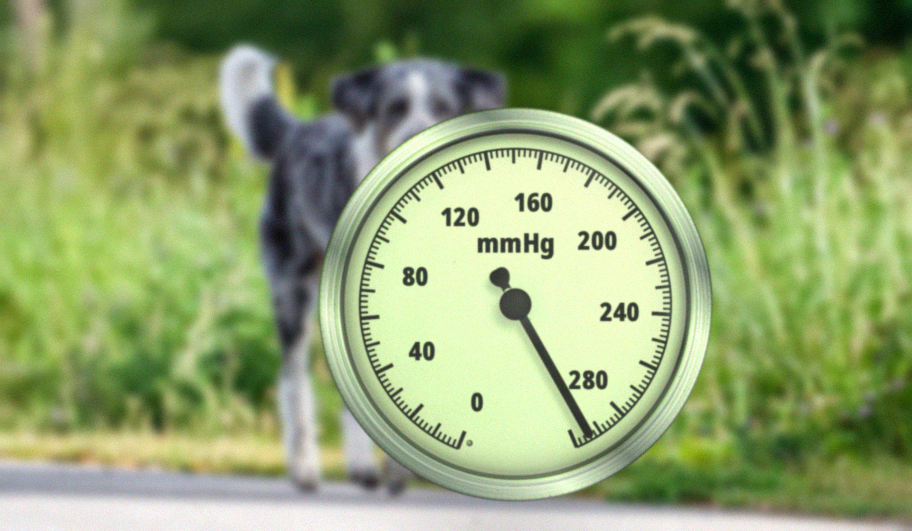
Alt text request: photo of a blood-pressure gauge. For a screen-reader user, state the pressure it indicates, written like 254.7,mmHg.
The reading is 294,mmHg
